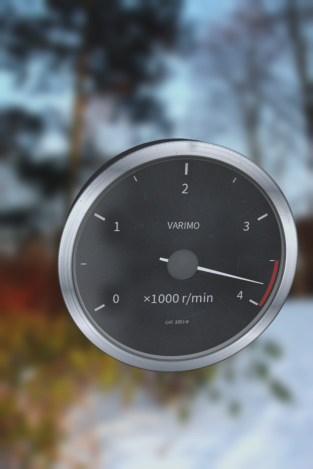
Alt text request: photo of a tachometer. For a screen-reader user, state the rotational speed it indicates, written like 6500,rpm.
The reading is 3750,rpm
